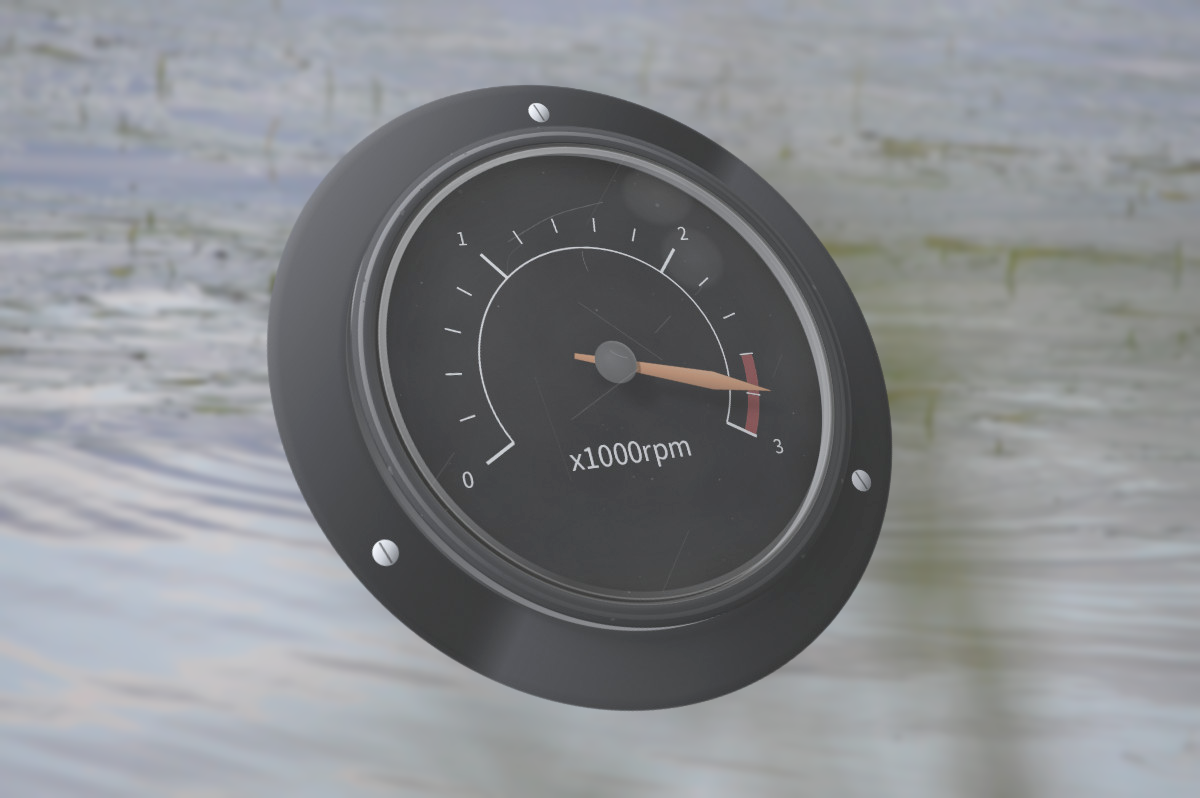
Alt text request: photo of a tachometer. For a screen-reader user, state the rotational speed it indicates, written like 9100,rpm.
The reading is 2800,rpm
